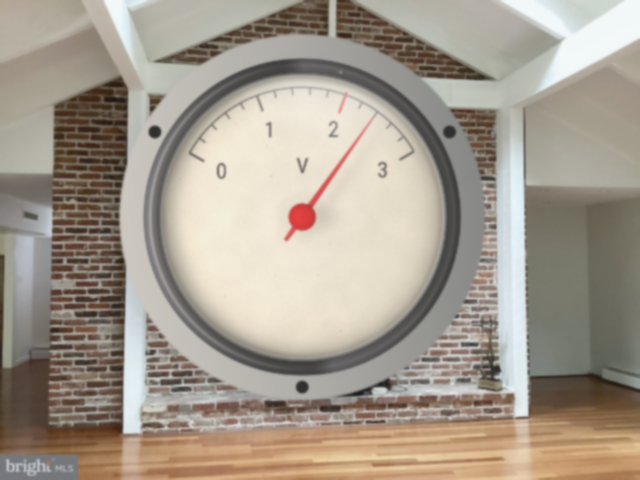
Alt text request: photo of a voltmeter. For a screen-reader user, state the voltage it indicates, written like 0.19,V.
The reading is 2.4,V
